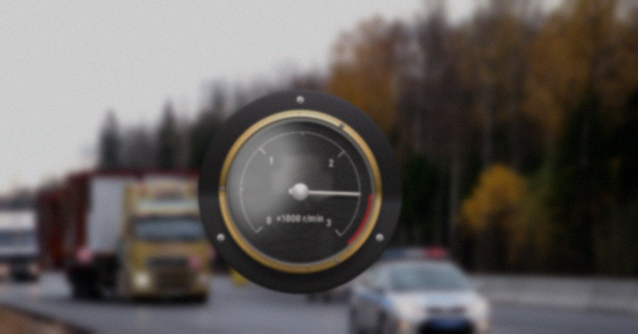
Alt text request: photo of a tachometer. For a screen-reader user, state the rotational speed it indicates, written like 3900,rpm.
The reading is 2500,rpm
